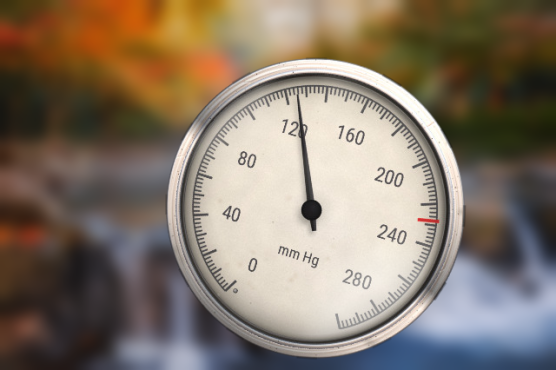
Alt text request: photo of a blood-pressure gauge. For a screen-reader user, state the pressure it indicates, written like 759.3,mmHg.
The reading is 126,mmHg
